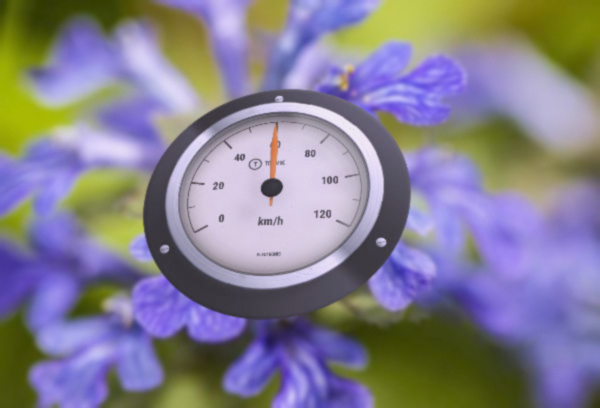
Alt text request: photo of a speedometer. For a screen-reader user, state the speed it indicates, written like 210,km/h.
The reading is 60,km/h
